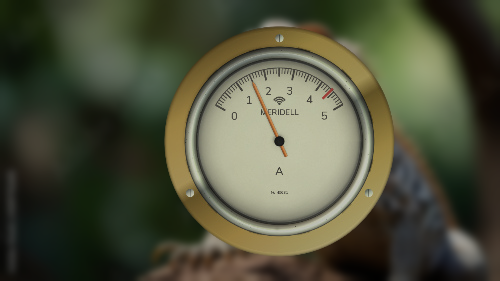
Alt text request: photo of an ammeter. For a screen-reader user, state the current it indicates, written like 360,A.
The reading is 1.5,A
